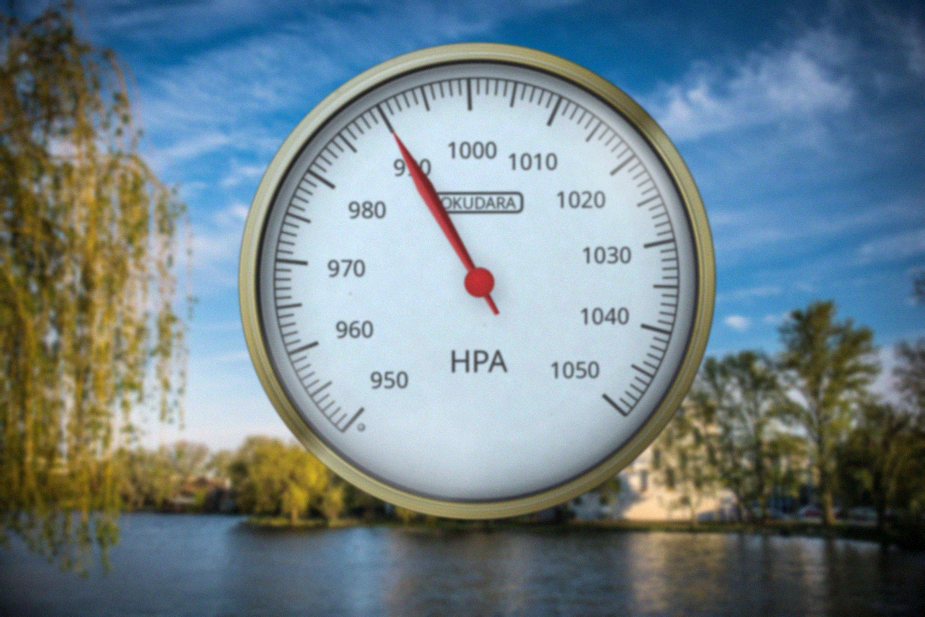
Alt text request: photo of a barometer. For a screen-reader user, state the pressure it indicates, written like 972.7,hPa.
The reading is 990,hPa
